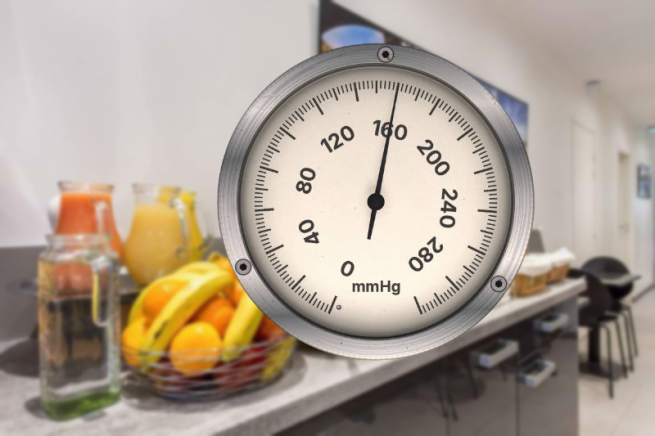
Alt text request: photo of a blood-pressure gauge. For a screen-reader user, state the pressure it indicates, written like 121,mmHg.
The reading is 160,mmHg
